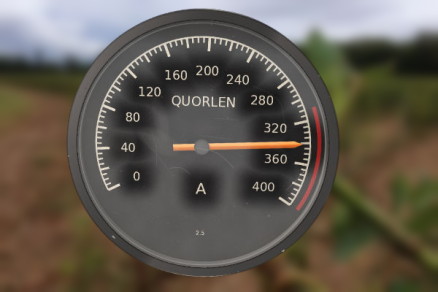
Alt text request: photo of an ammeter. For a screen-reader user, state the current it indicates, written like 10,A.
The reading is 340,A
